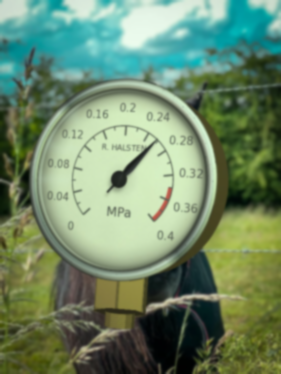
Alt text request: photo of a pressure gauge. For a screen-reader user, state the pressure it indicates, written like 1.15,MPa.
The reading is 0.26,MPa
